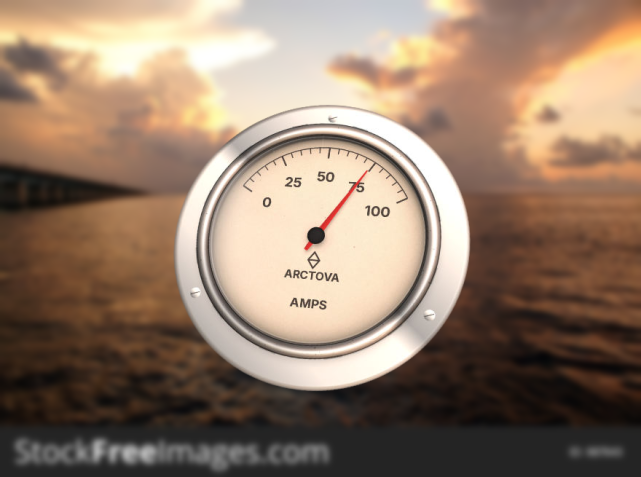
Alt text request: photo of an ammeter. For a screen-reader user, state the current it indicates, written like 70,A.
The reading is 75,A
